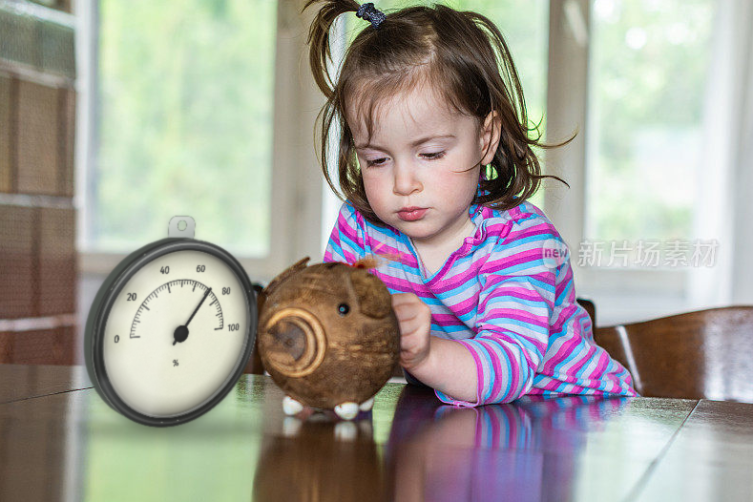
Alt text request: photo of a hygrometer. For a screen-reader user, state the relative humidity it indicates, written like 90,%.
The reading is 70,%
